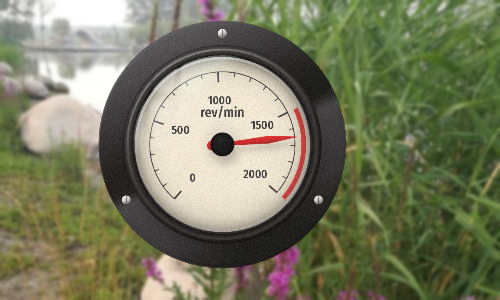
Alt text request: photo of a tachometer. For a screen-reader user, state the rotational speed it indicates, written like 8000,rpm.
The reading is 1650,rpm
